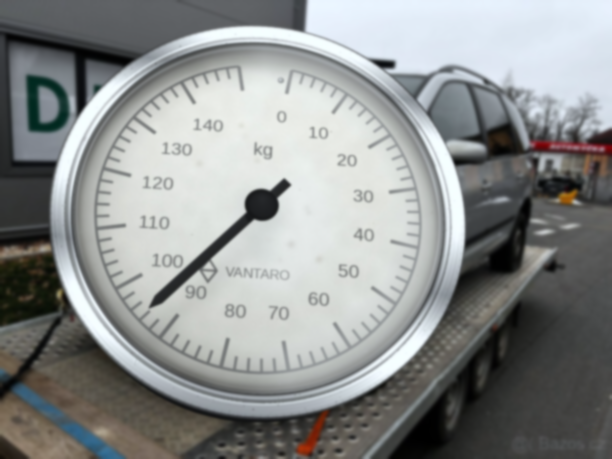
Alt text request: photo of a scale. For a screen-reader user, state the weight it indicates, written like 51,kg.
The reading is 94,kg
